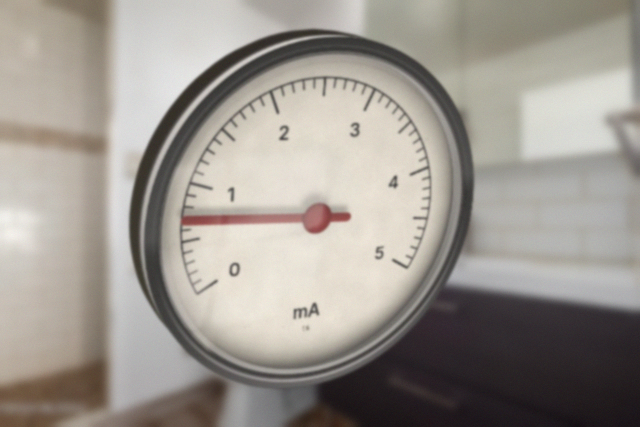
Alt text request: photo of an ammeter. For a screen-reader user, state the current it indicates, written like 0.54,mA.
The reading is 0.7,mA
